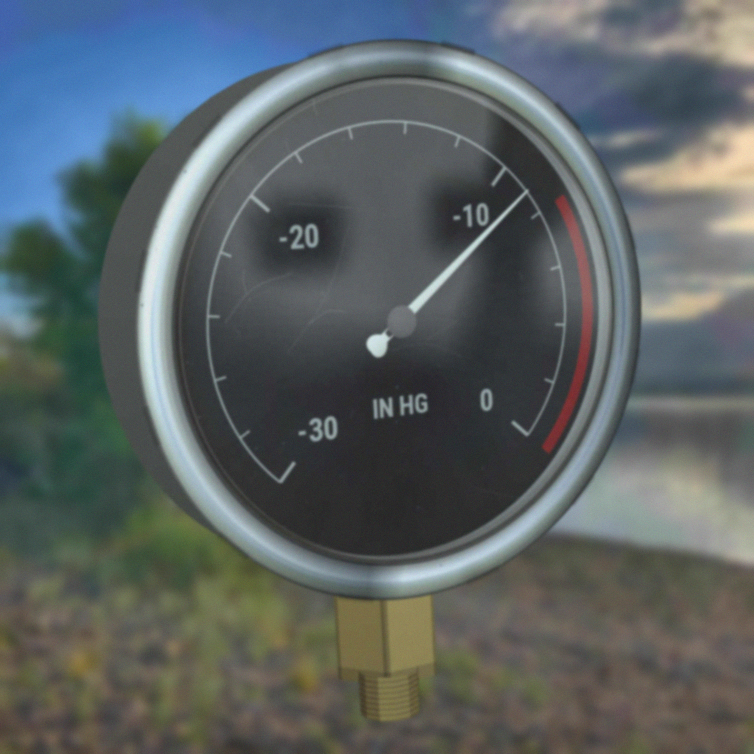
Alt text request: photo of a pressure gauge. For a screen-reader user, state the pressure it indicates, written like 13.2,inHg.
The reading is -9,inHg
